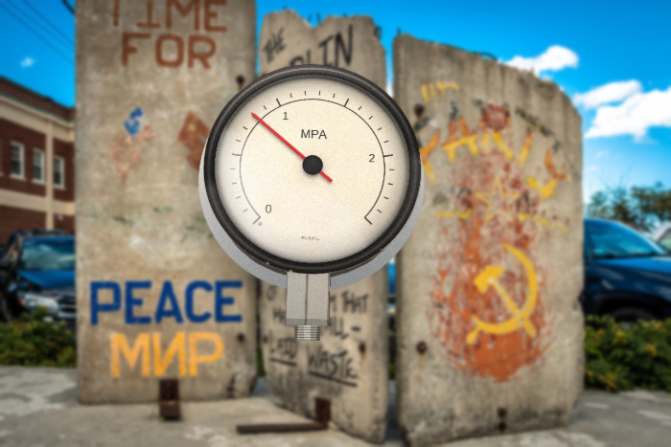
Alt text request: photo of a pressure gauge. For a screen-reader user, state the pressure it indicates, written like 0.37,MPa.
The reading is 0.8,MPa
